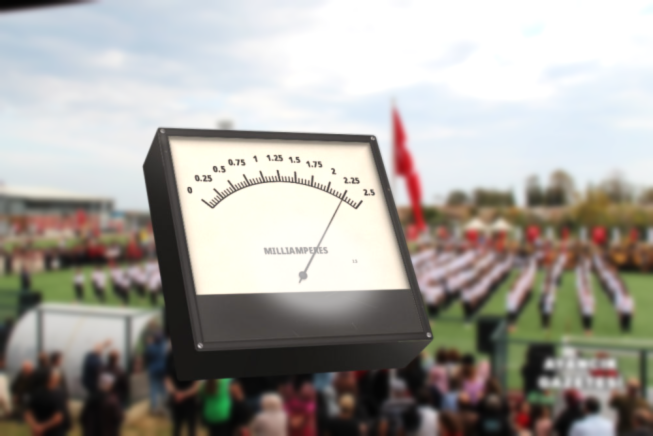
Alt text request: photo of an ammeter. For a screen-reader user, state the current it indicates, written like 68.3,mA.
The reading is 2.25,mA
